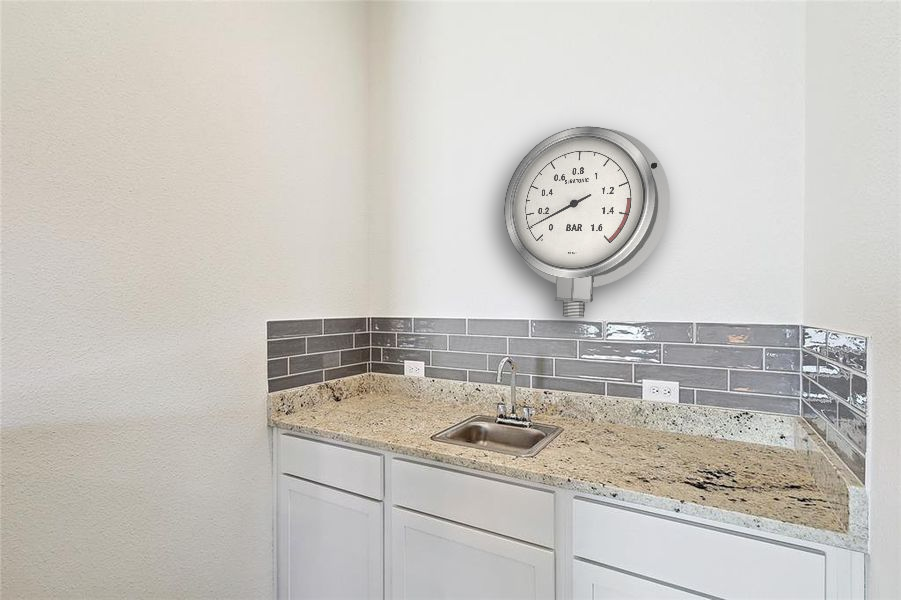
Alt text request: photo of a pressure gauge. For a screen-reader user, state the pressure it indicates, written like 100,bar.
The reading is 0.1,bar
